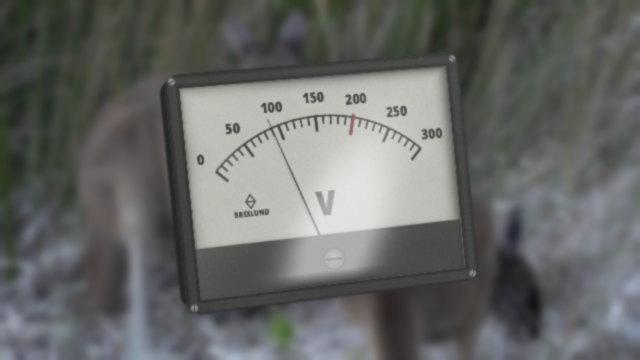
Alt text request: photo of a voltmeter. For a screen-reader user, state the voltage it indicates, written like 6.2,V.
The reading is 90,V
